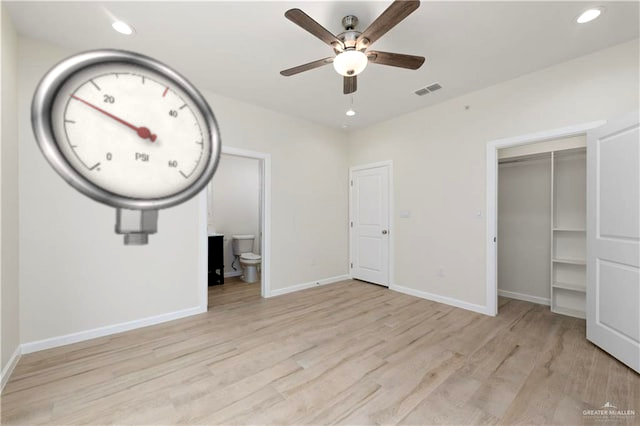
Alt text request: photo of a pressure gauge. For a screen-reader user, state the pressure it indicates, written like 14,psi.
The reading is 15,psi
